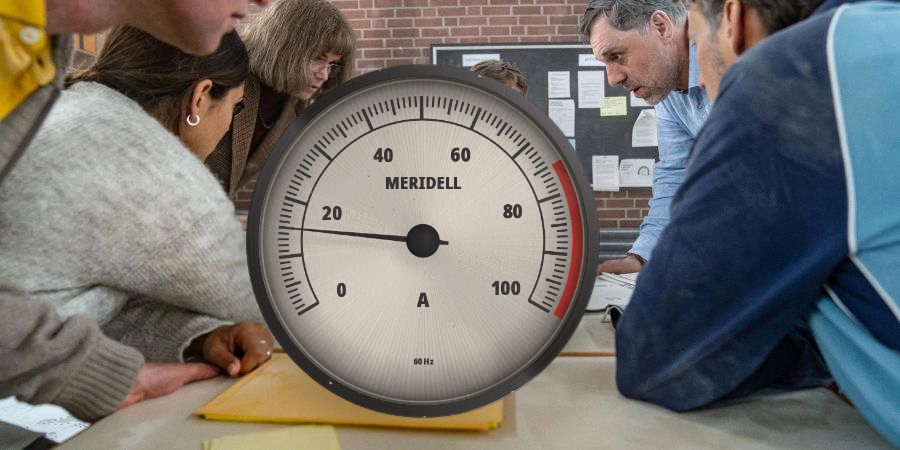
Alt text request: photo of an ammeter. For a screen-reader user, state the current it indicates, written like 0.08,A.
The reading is 15,A
